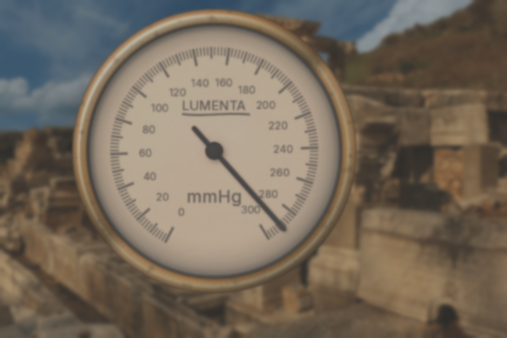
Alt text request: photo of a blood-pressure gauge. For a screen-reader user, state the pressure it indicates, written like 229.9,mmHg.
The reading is 290,mmHg
